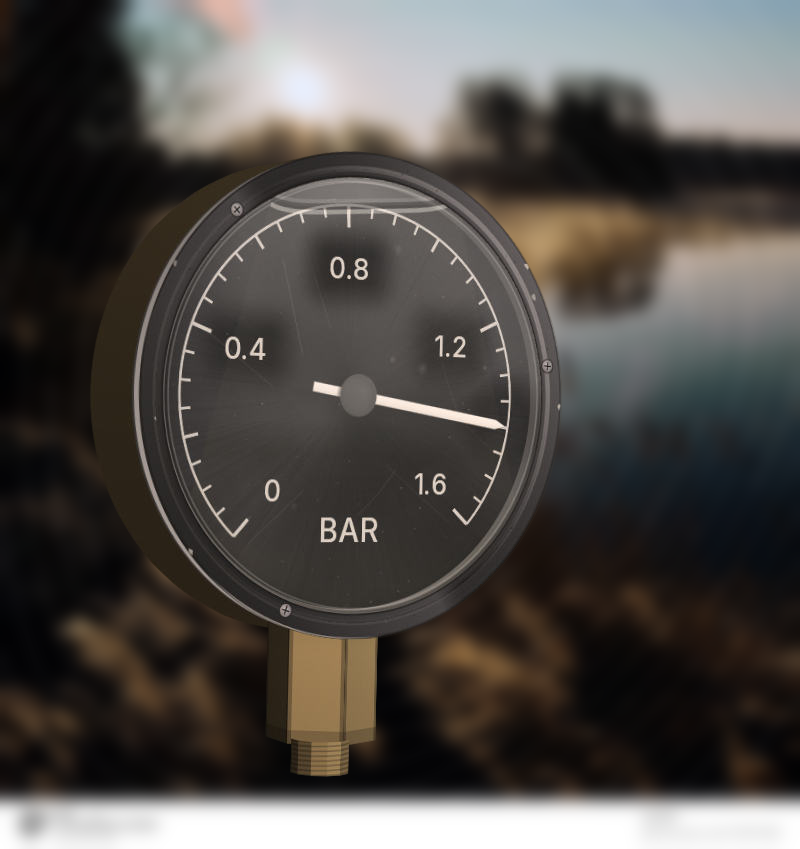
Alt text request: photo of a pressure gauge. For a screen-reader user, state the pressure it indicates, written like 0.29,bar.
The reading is 1.4,bar
